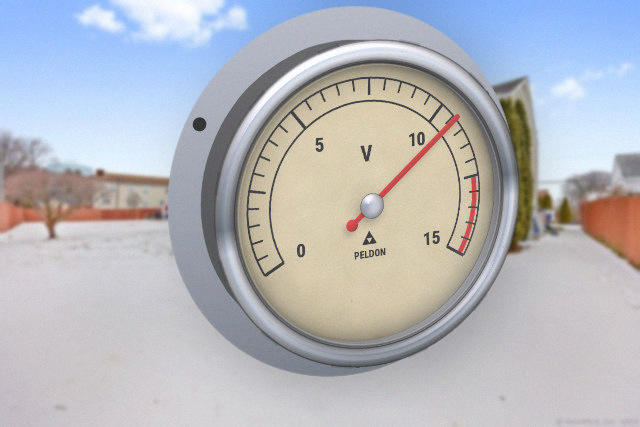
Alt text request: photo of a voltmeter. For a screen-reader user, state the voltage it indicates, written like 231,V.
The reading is 10.5,V
